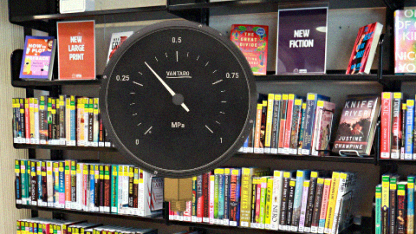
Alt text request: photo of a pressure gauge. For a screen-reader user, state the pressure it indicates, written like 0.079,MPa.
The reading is 0.35,MPa
